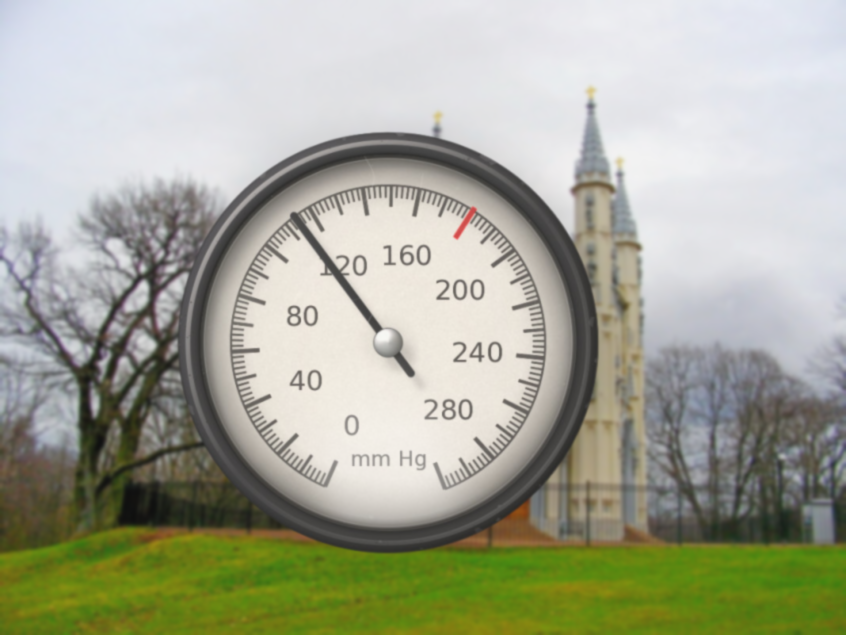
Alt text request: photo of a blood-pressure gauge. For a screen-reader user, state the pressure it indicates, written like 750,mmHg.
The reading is 114,mmHg
